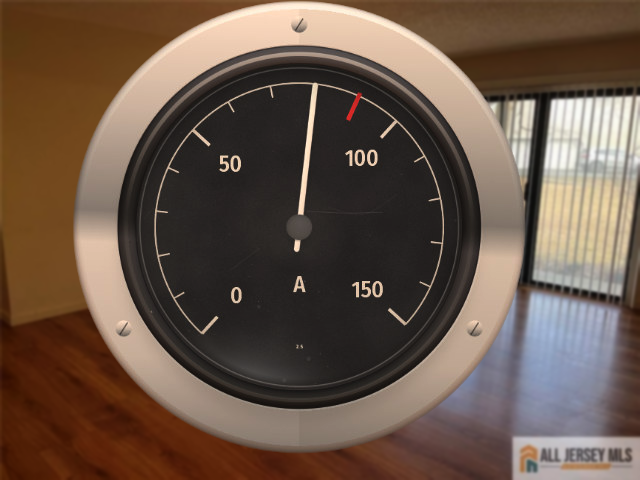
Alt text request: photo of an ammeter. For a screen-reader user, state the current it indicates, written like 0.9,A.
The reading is 80,A
